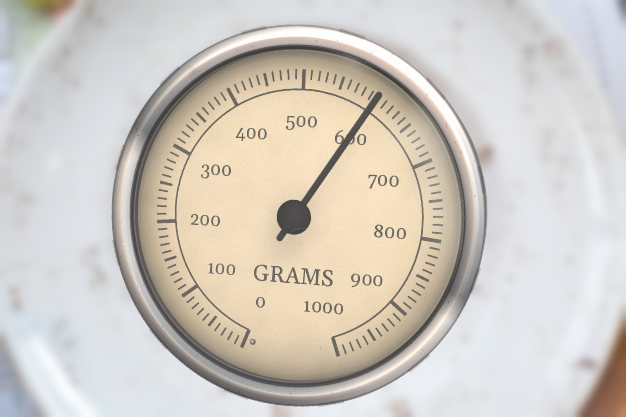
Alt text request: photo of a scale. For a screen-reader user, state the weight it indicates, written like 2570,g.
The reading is 600,g
